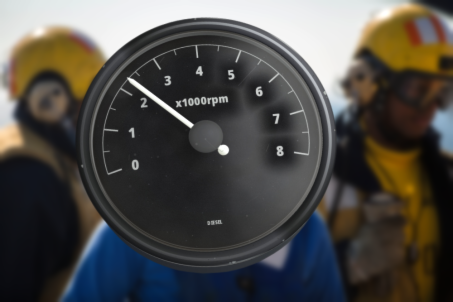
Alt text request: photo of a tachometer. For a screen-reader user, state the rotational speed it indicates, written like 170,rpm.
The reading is 2250,rpm
